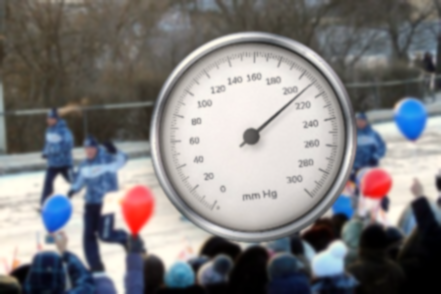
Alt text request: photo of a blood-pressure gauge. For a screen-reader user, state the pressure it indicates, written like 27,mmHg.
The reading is 210,mmHg
